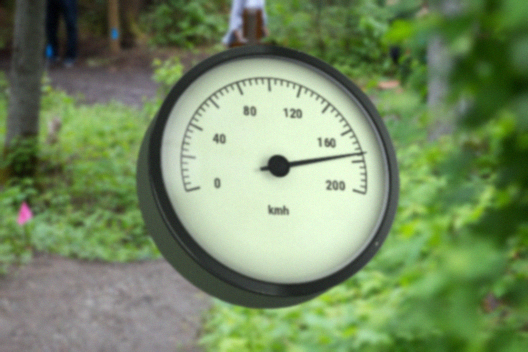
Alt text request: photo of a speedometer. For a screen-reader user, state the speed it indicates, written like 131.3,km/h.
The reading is 176,km/h
